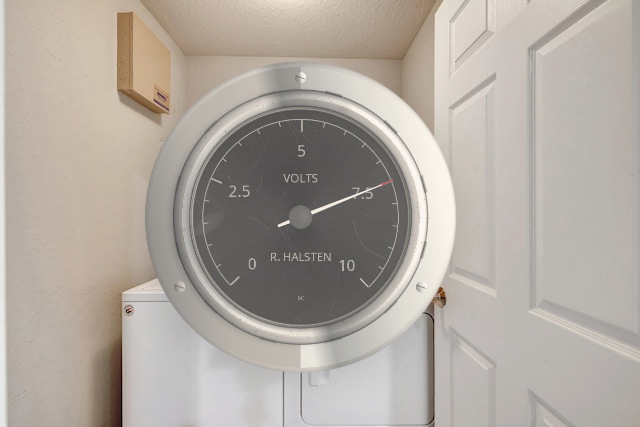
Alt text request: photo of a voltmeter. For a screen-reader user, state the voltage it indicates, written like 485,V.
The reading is 7.5,V
